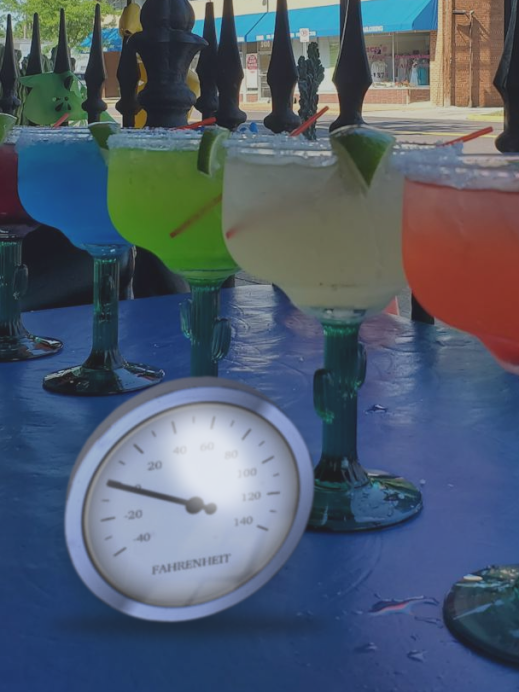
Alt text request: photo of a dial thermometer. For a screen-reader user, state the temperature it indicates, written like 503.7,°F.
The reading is 0,°F
